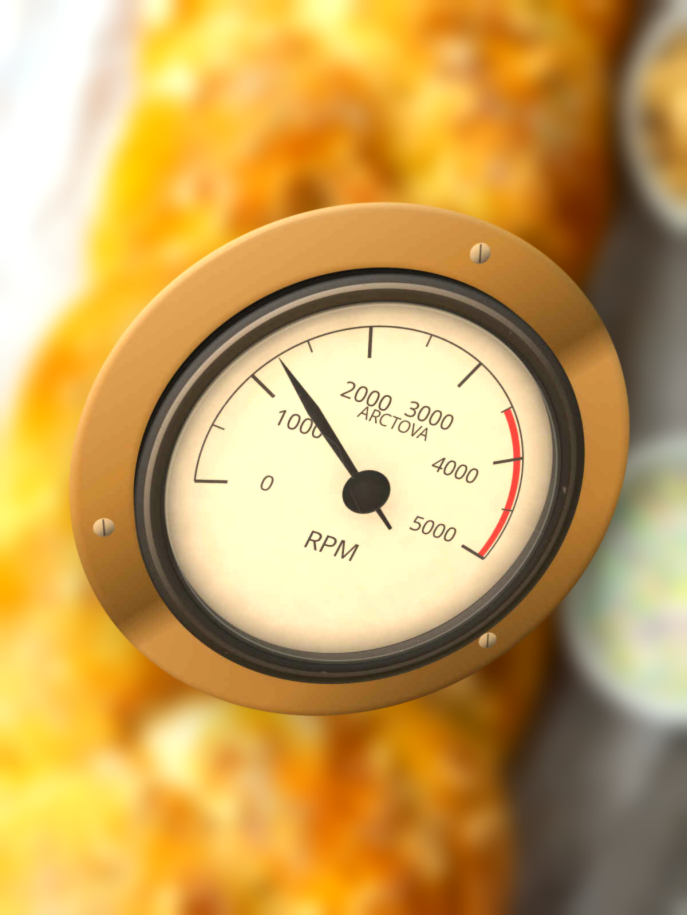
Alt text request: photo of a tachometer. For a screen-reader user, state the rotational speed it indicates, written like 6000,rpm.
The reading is 1250,rpm
